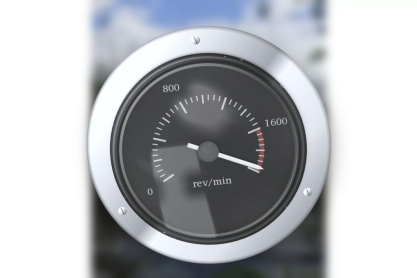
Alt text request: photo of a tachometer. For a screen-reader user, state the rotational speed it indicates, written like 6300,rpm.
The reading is 1950,rpm
